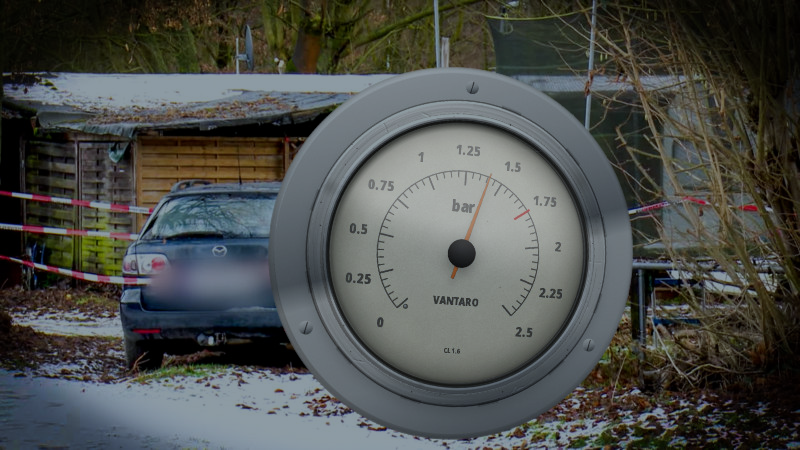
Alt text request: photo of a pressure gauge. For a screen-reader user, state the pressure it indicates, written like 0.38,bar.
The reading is 1.4,bar
